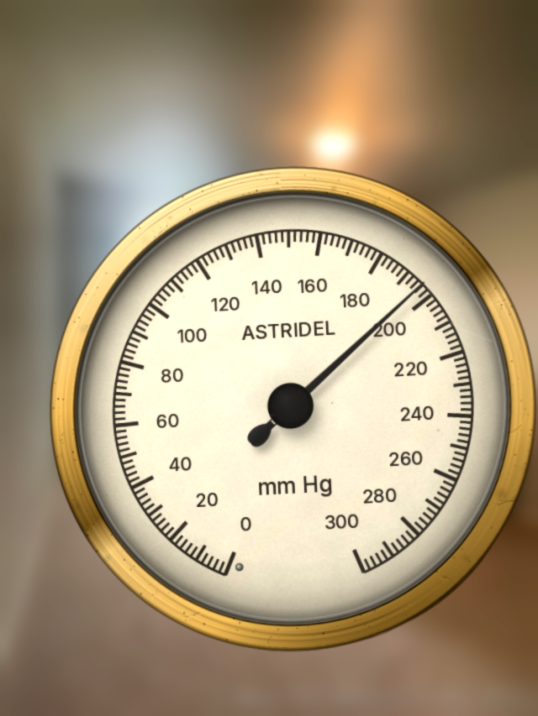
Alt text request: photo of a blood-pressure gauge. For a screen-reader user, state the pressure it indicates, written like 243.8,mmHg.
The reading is 196,mmHg
